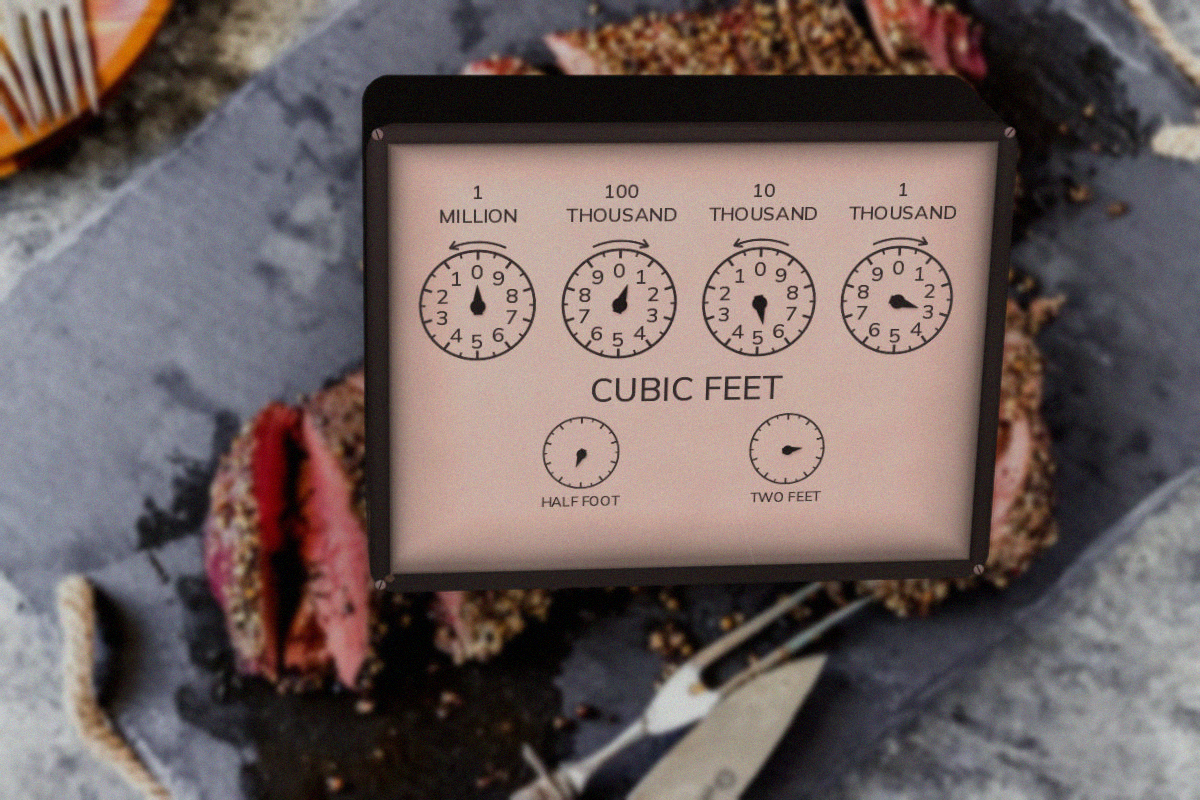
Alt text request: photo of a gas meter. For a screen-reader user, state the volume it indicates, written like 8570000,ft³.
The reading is 5300,ft³
